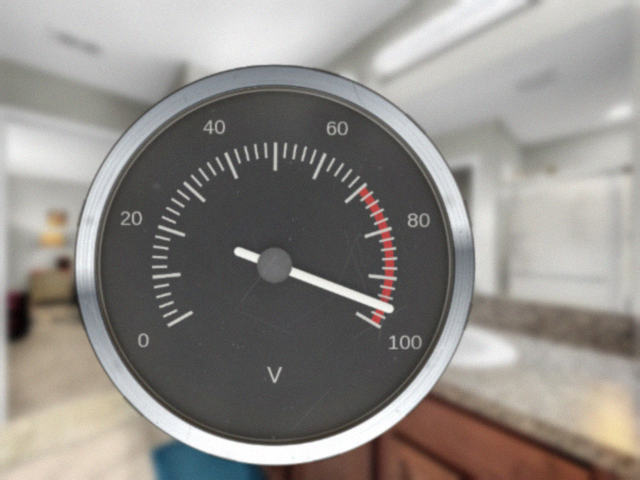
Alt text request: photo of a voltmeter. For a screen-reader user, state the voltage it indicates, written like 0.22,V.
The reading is 96,V
